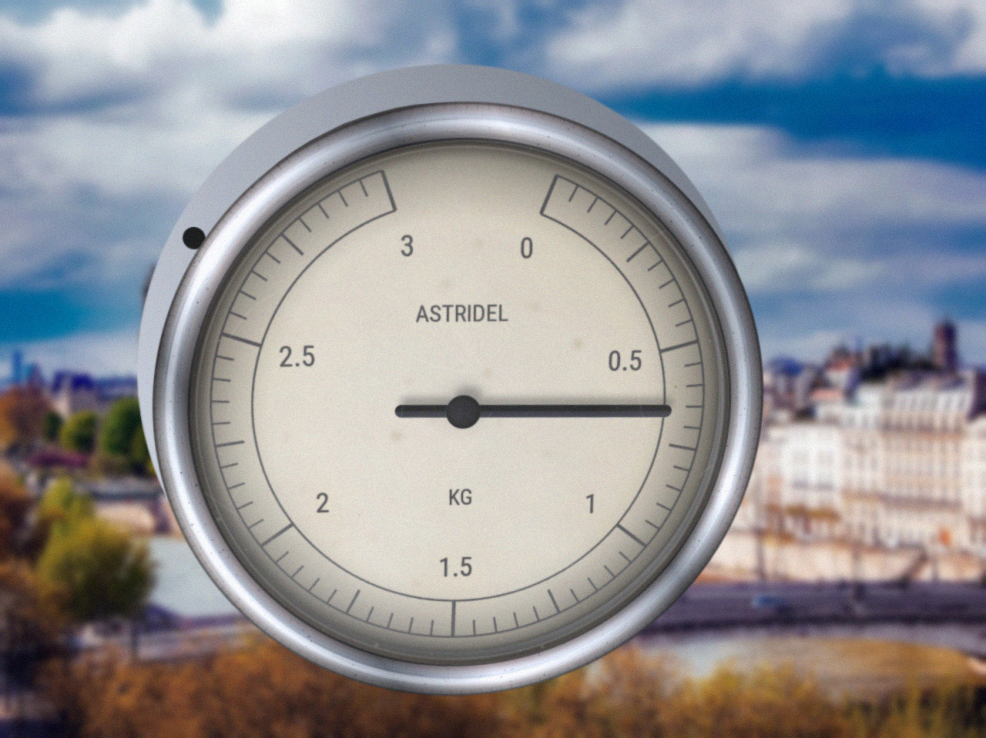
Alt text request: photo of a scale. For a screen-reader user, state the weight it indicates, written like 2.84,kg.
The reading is 0.65,kg
